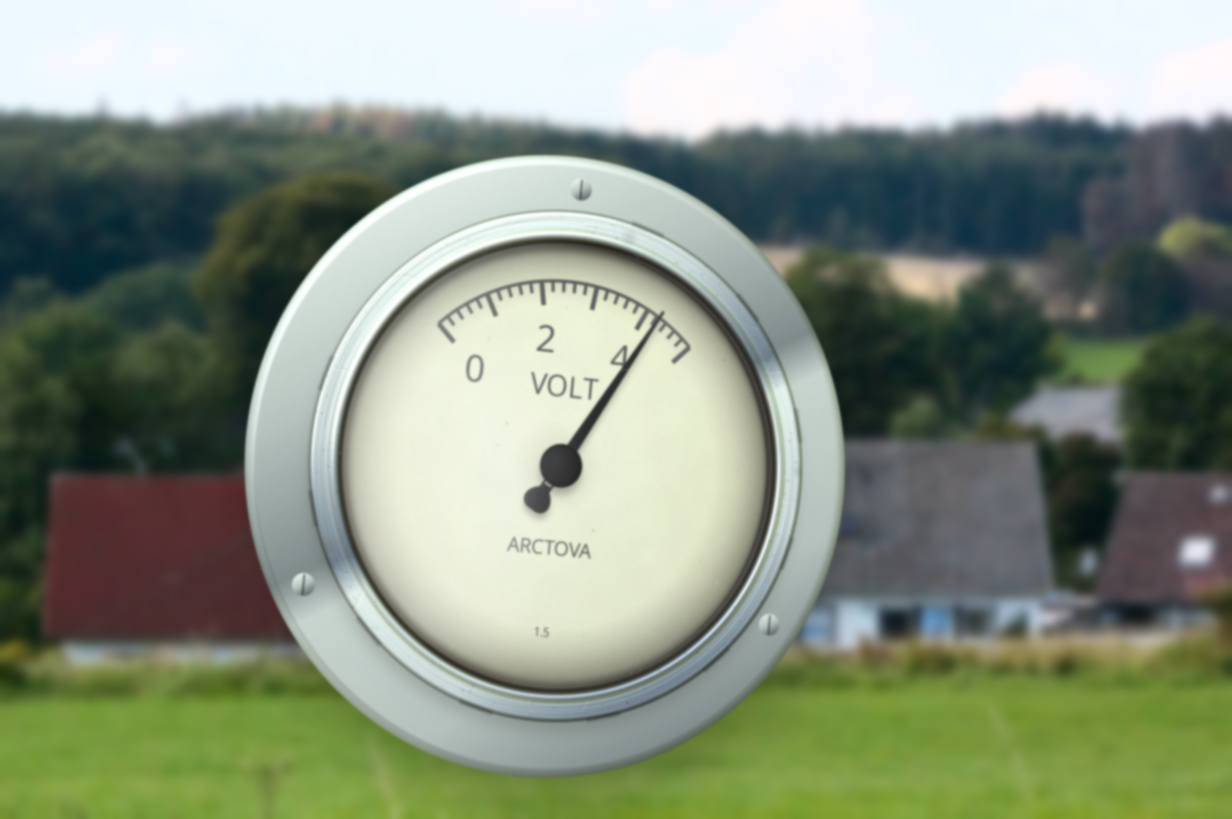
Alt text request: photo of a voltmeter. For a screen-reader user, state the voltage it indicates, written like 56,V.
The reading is 4.2,V
